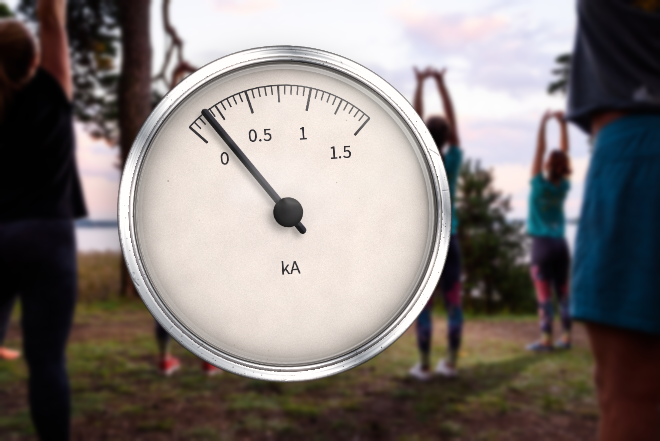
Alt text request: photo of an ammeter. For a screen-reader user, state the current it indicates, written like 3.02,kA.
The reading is 0.15,kA
